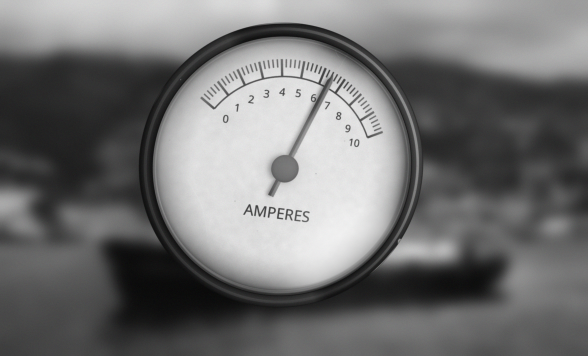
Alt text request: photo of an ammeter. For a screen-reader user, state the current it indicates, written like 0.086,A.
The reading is 6.4,A
